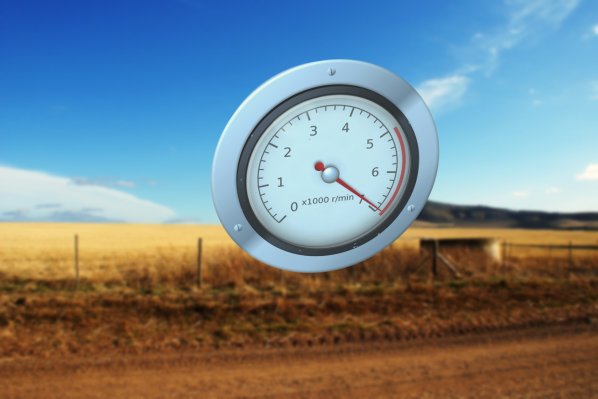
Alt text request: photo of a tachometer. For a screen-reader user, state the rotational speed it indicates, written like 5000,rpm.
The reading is 6900,rpm
